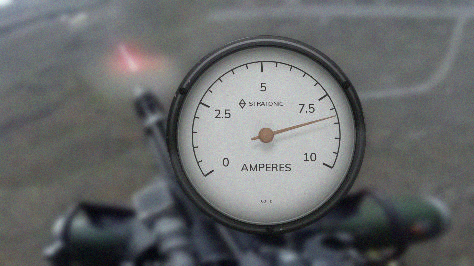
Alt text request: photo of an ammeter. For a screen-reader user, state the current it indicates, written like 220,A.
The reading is 8.25,A
